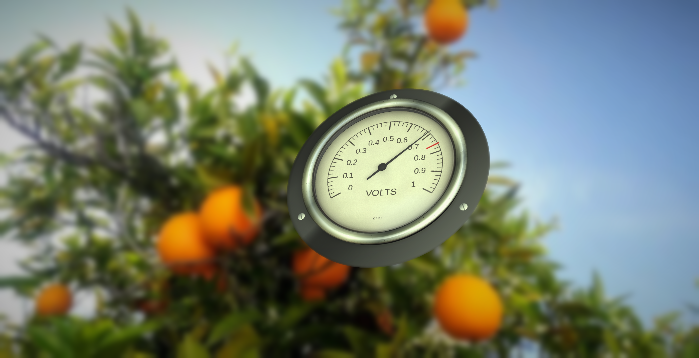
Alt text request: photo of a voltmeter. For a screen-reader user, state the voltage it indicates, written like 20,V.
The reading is 0.7,V
